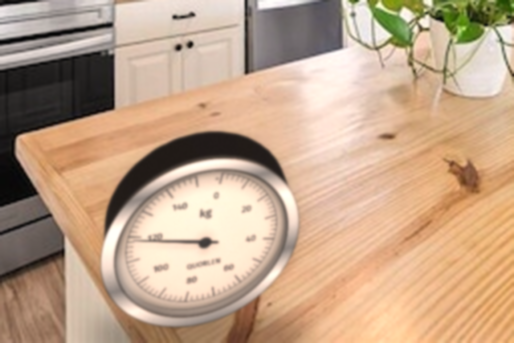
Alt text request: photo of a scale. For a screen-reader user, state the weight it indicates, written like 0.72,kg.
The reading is 120,kg
